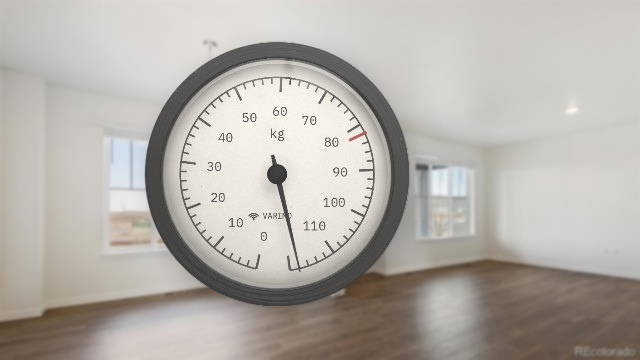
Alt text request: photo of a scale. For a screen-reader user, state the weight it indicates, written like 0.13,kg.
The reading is 118,kg
